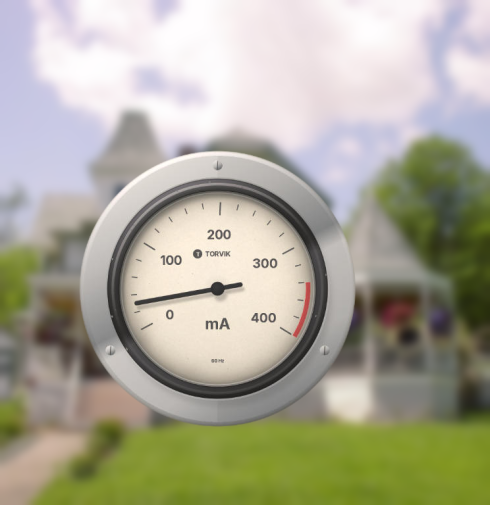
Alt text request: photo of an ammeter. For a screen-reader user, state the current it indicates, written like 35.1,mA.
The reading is 30,mA
